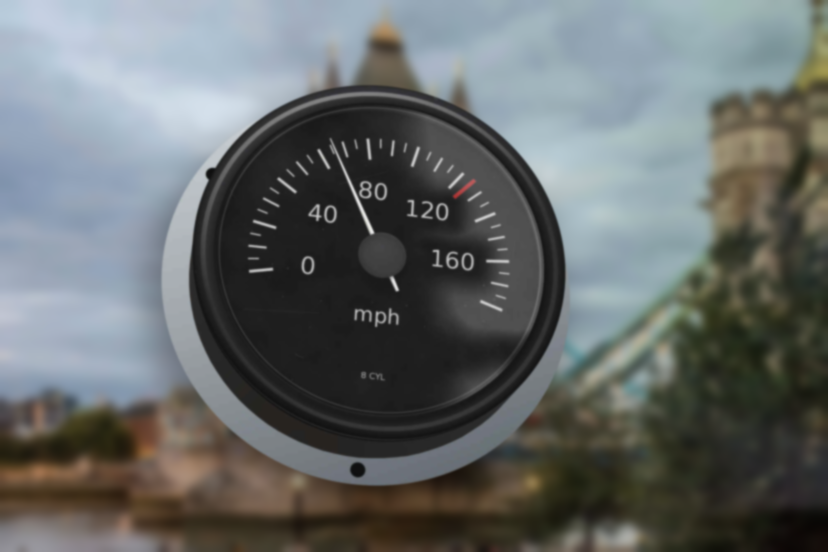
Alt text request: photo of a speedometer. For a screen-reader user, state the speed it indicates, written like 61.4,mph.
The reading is 65,mph
